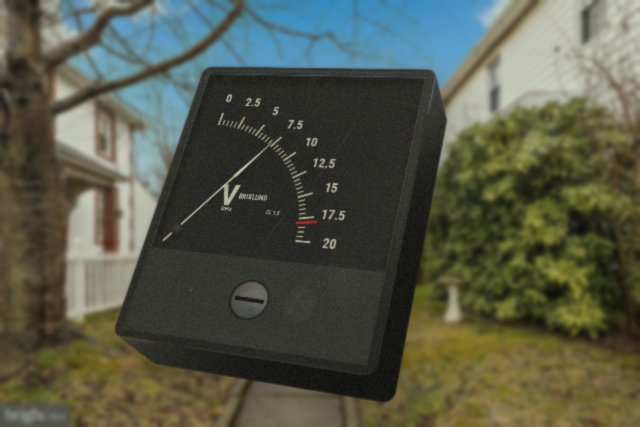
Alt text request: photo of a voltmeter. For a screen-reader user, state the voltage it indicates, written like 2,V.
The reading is 7.5,V
